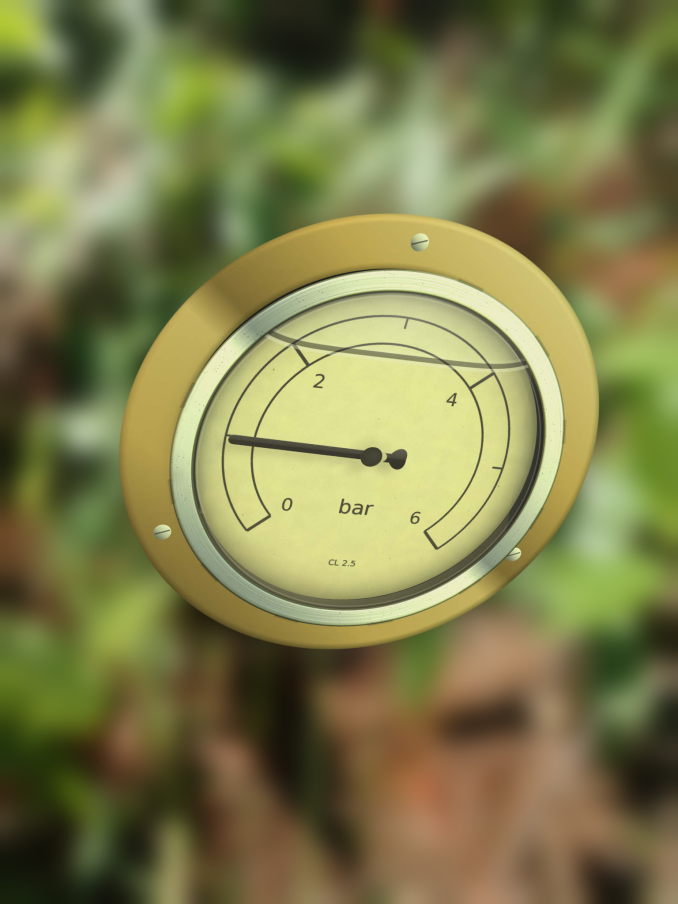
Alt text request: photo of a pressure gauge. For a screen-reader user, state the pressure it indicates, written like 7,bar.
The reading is 1,bar
